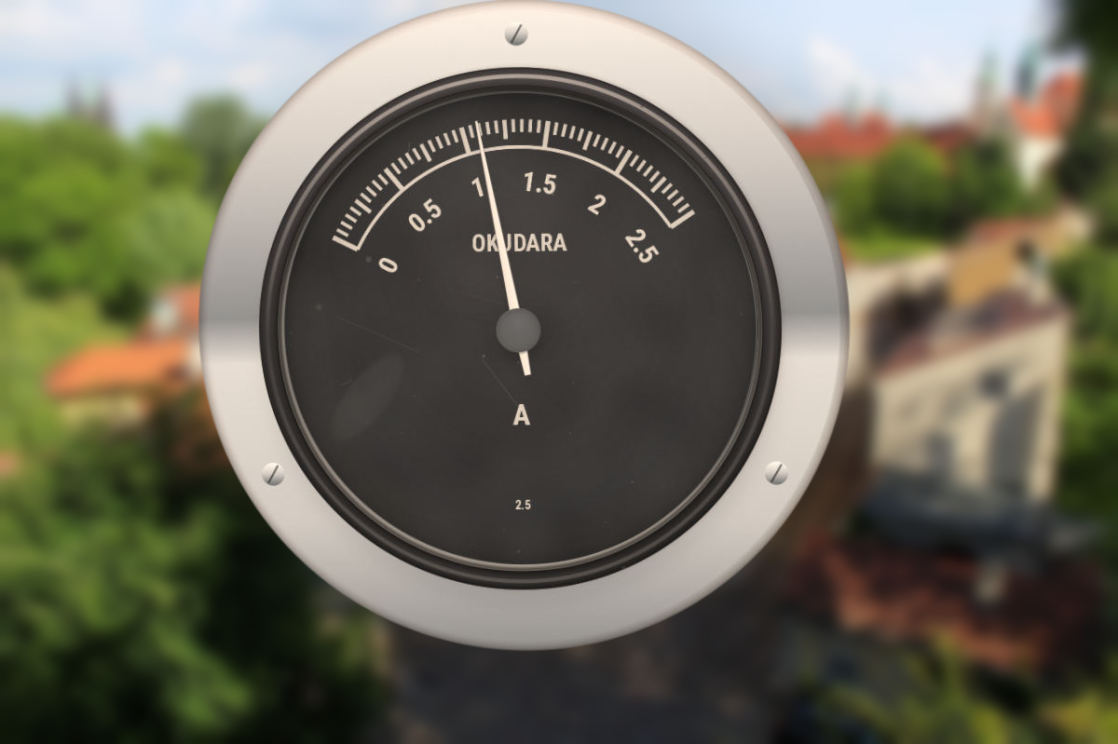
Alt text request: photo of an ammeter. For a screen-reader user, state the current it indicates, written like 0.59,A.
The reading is 1.1,A
